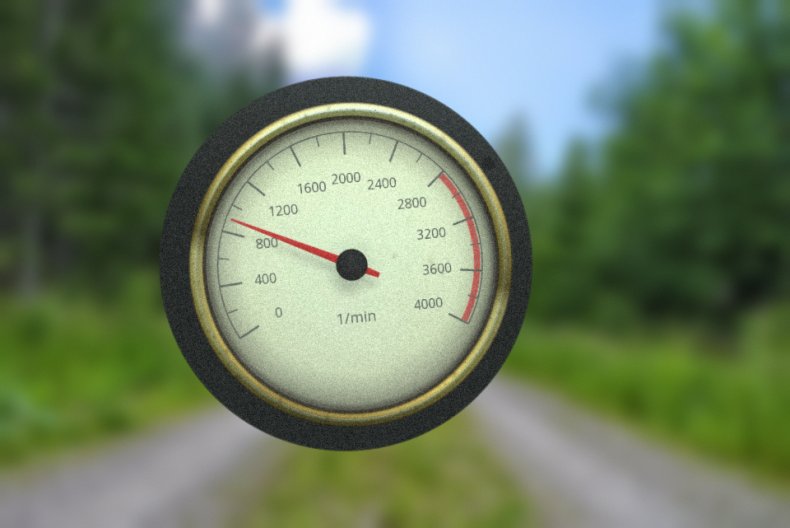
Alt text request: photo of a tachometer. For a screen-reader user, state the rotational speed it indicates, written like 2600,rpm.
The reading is 900,rpm
